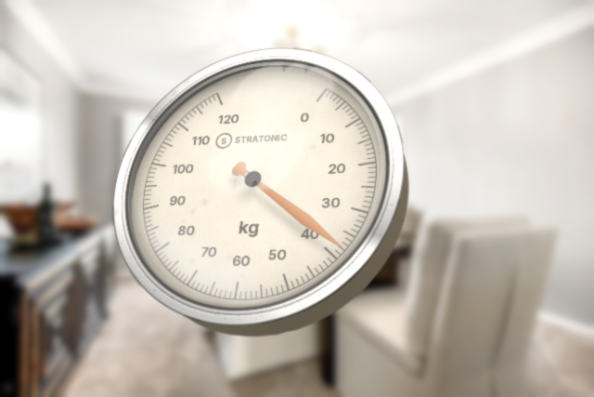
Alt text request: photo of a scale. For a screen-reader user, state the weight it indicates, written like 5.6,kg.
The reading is 38,kg
